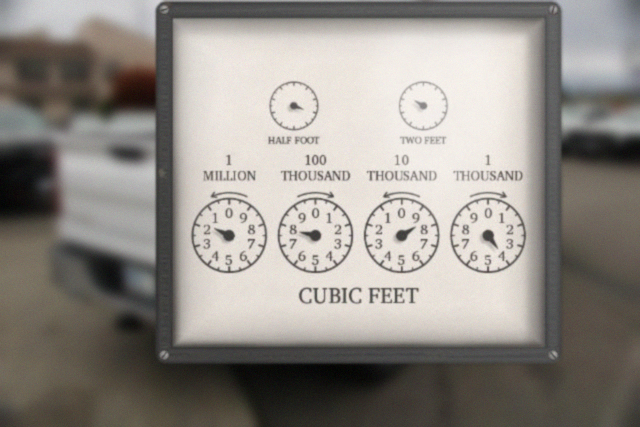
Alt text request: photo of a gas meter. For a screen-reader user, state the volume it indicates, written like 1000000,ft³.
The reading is 178400,ft³
